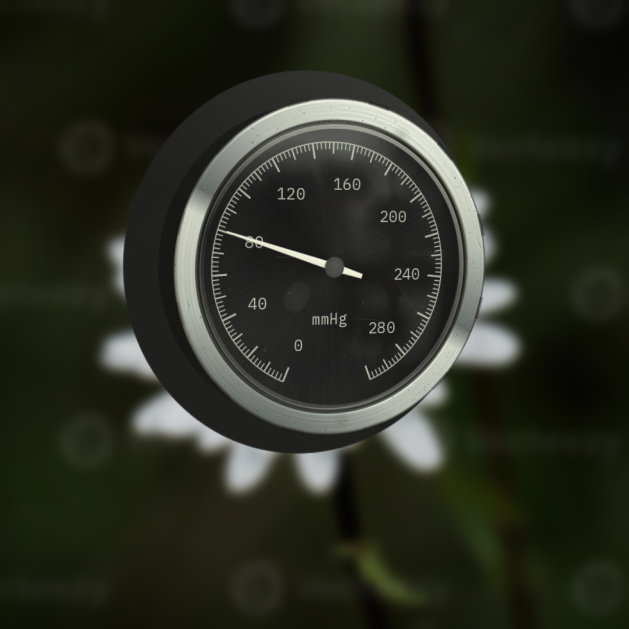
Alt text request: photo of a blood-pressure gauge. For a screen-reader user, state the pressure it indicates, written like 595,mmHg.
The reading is 80,mmHg
